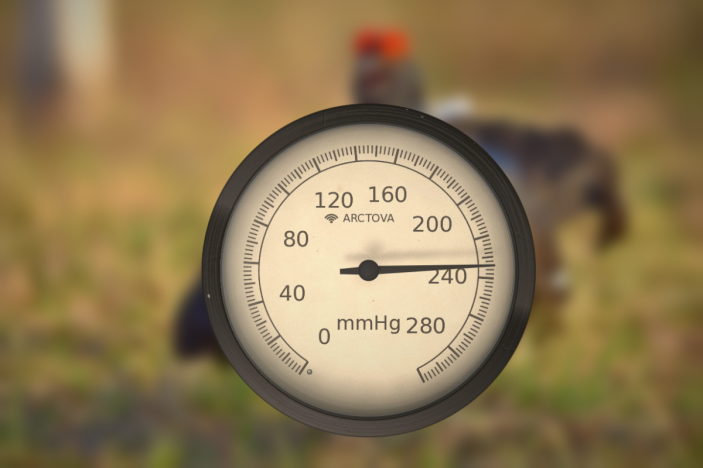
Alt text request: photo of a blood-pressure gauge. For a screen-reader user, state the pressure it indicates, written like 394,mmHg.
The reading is 234,mmHg
